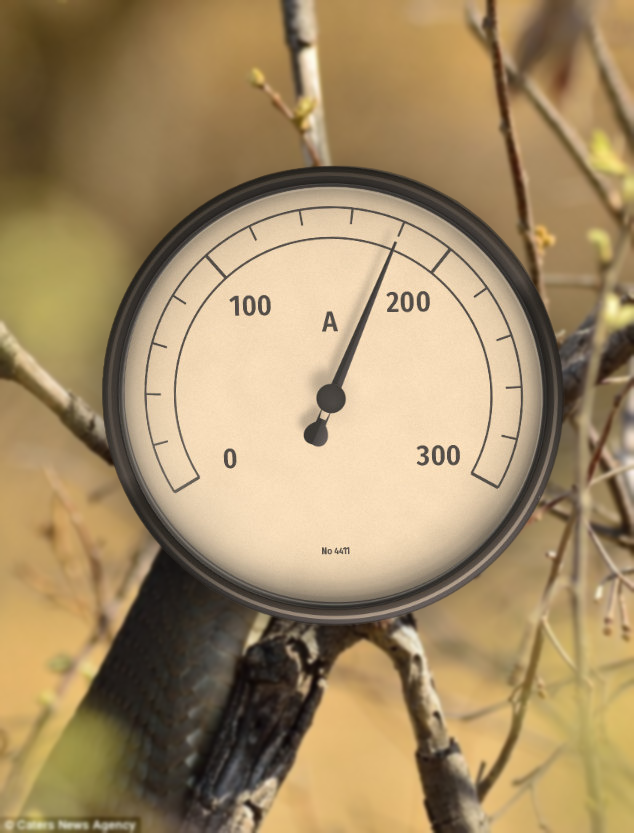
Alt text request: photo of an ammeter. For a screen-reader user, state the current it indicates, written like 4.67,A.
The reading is 180,A
